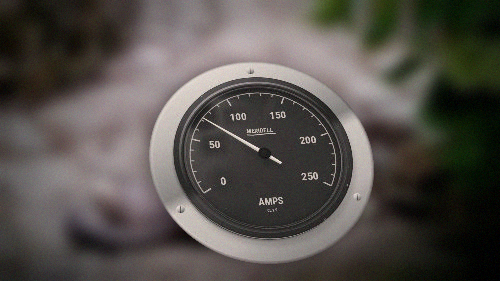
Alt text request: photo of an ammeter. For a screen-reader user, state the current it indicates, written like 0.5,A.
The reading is 70,A
